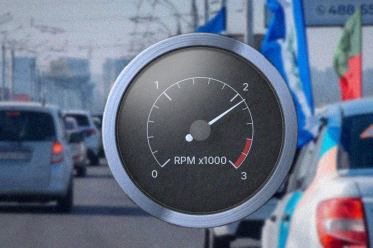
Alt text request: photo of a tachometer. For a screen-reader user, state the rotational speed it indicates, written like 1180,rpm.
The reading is 2100,rpm
